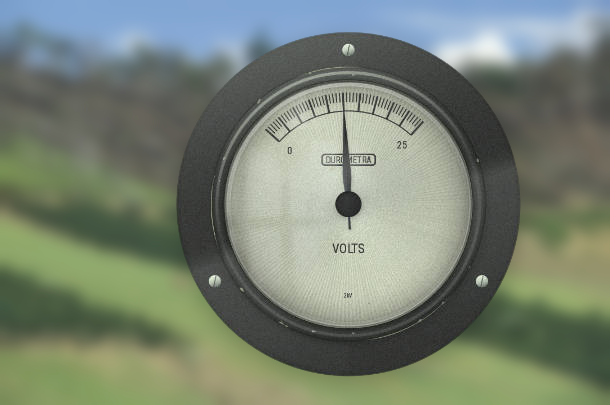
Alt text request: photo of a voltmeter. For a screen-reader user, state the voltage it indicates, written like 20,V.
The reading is 12.5,V
